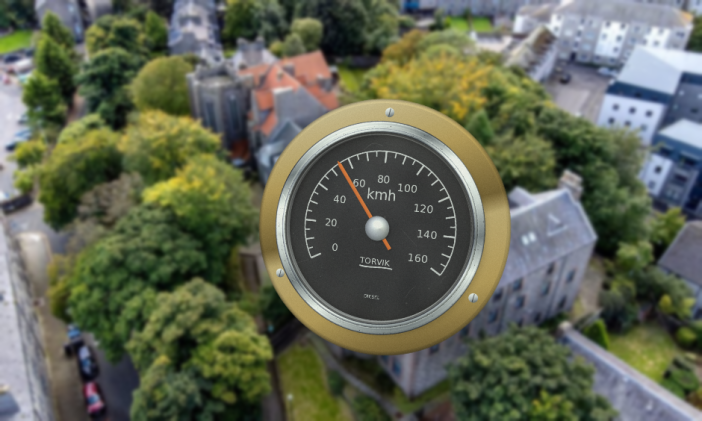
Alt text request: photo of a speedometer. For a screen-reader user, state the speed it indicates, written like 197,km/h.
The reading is 55,km/h
